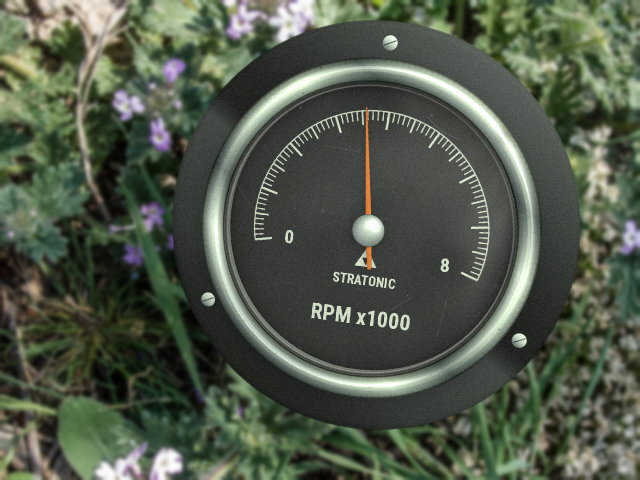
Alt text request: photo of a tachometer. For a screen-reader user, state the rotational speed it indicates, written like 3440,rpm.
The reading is 3600,rpm
